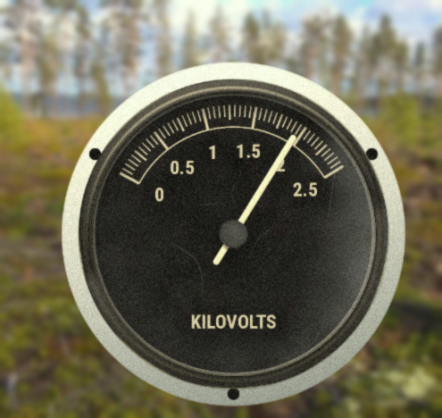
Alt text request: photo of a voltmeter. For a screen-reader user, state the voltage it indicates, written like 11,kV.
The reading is 1.95,kV
